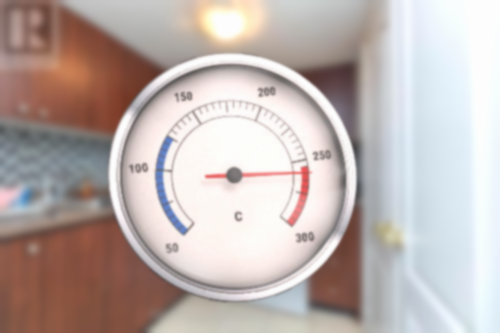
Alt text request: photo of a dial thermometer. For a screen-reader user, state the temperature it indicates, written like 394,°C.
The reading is 260,°C
